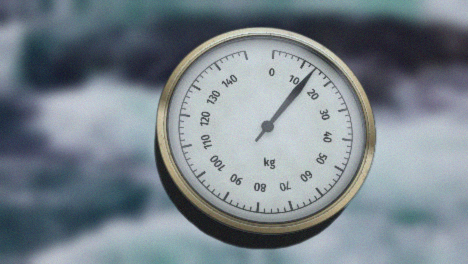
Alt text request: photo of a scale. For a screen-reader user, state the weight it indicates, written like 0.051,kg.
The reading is 14,kg
